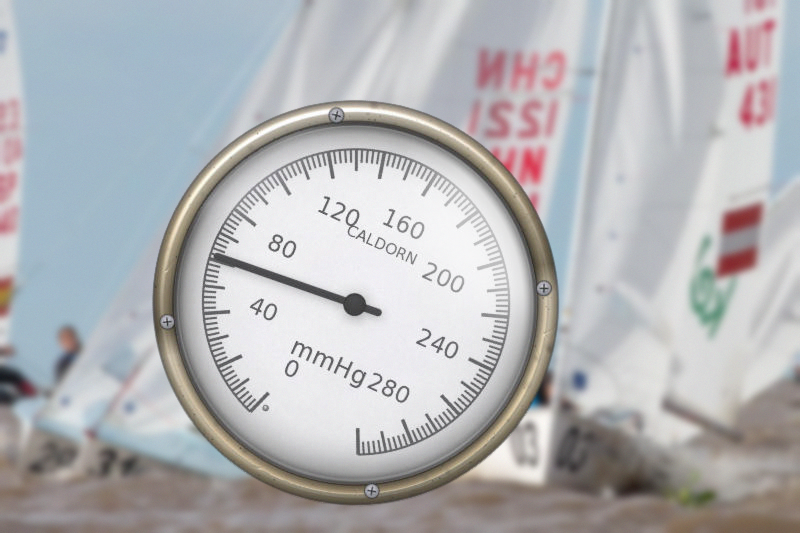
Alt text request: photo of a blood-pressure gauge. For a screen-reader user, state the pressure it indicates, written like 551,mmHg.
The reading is 62,mmHg
